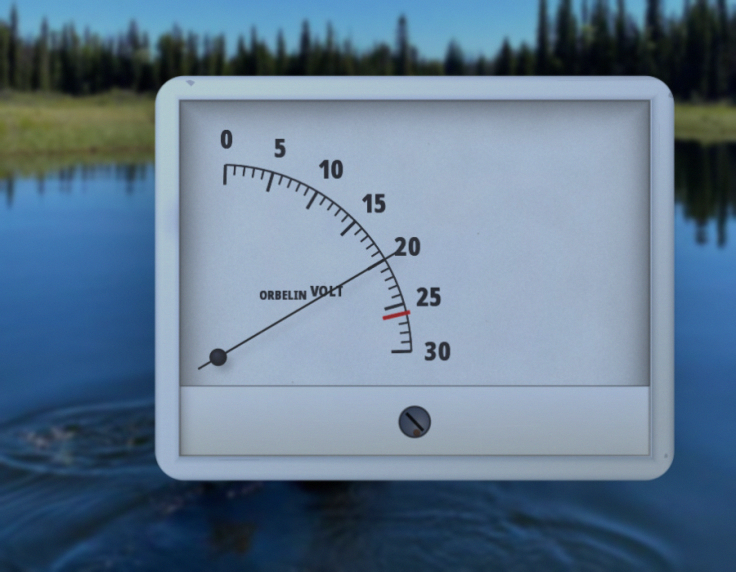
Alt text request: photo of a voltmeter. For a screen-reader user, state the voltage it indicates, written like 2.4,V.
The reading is 20,V
